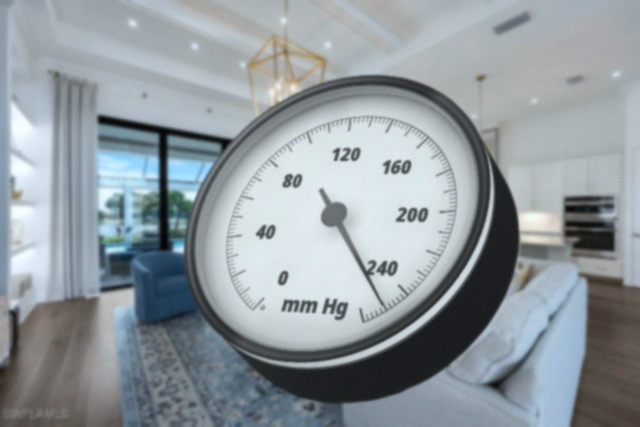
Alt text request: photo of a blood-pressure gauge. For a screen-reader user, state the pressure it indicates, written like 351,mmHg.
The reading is 250,mmHg
